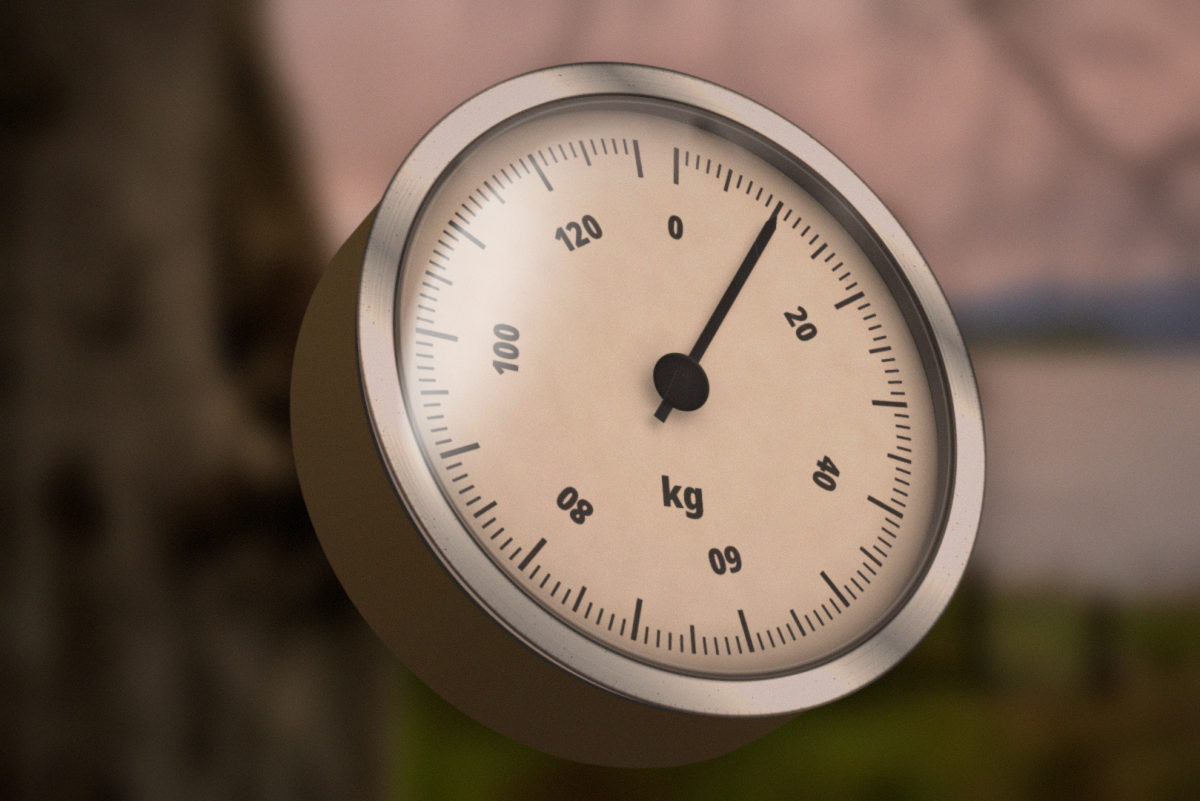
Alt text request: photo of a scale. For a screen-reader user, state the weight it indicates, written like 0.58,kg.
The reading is 10,kg
